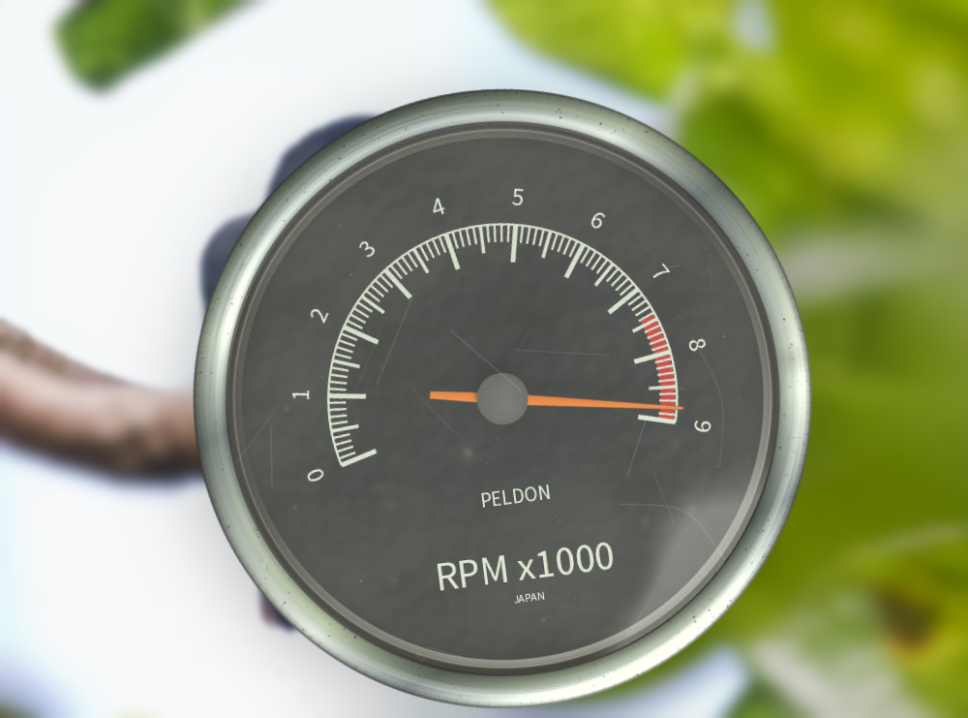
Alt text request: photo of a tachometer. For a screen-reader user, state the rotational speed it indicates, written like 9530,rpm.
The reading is 8800,rpm
